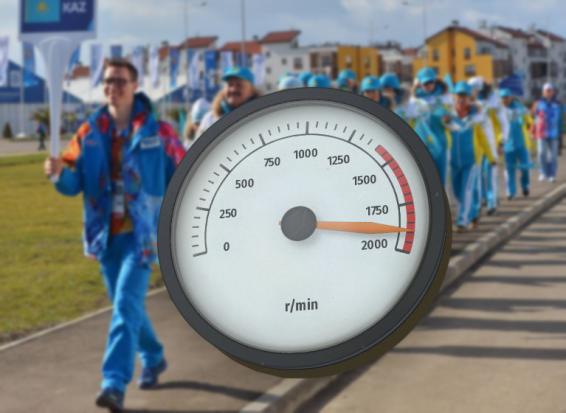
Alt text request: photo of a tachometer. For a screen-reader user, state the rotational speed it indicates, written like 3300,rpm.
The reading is 1900,rpm
